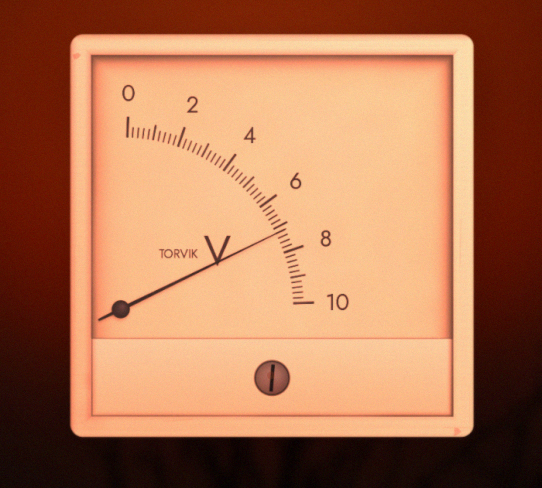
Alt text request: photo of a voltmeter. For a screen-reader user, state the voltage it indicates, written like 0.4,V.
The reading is 7.2,V
